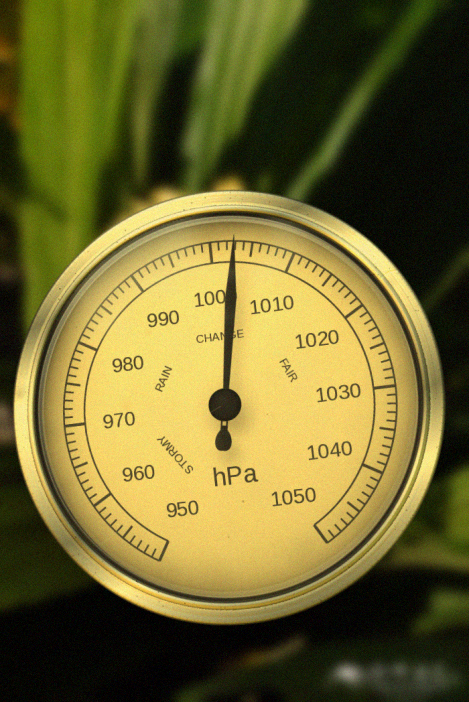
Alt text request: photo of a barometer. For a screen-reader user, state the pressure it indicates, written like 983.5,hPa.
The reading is 1003,hPa
